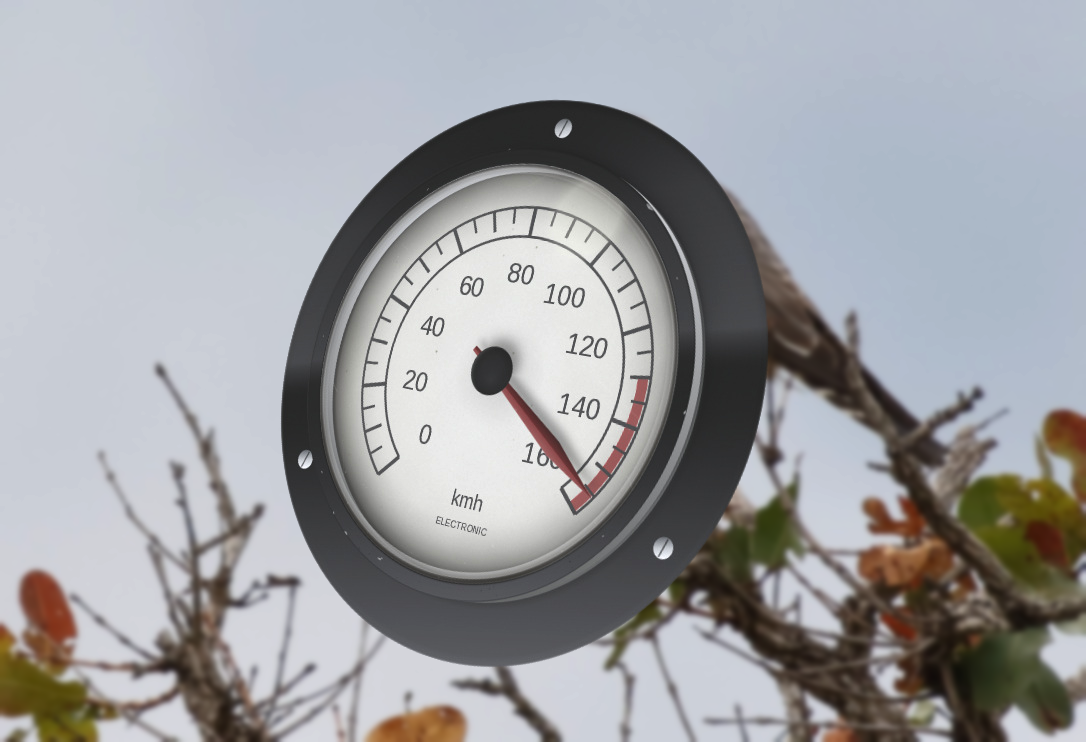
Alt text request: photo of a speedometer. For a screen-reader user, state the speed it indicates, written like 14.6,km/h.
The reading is 155,km/h
